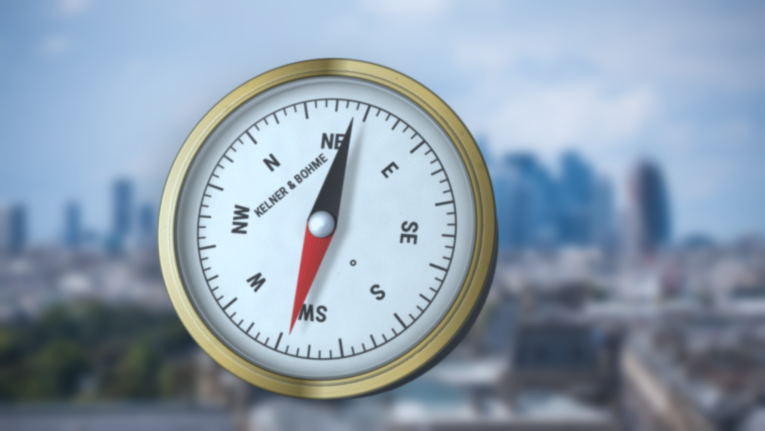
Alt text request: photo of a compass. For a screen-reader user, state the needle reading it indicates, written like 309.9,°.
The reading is 235,°
